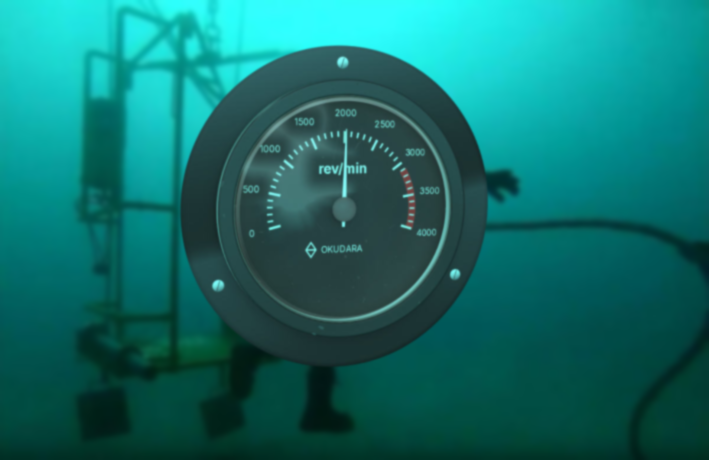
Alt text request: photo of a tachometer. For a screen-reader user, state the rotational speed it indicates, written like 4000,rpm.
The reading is 2000,rpm
